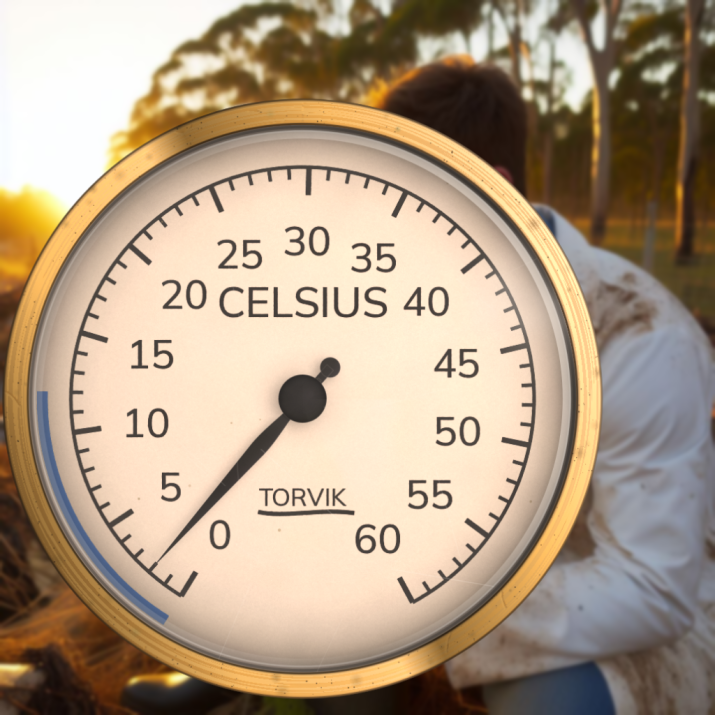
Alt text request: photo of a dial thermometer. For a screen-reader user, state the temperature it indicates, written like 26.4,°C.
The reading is 2,°C
